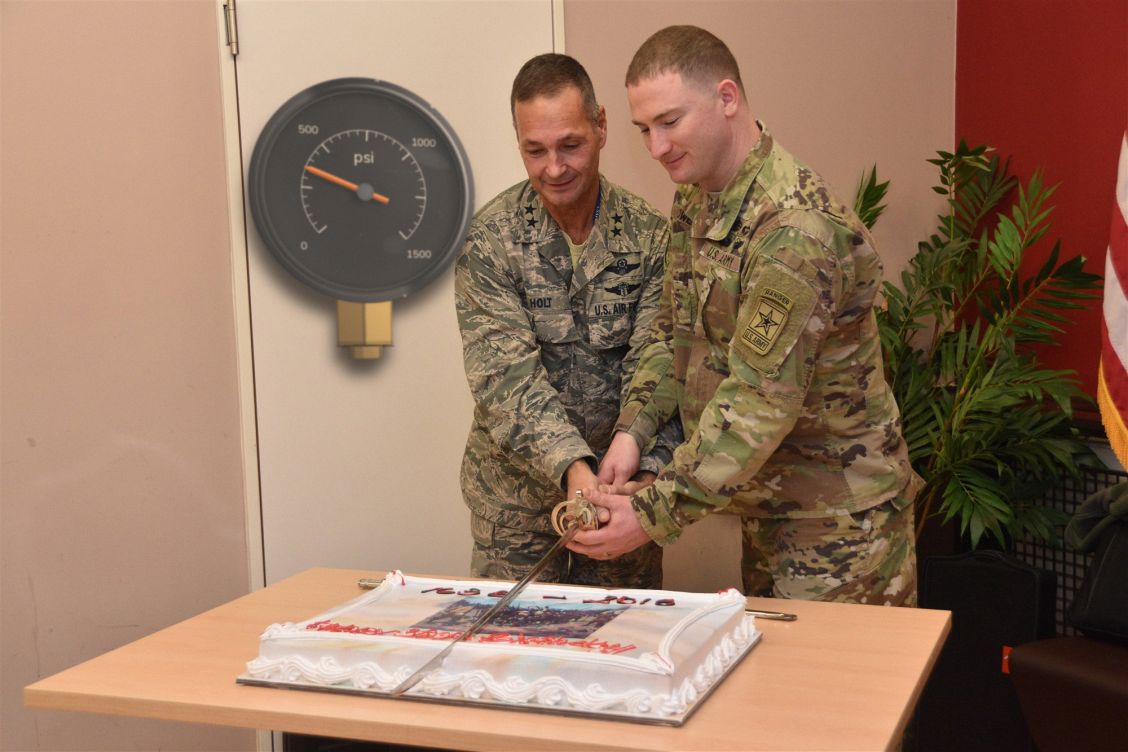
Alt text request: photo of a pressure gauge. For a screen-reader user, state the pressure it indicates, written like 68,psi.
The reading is 350,psi
